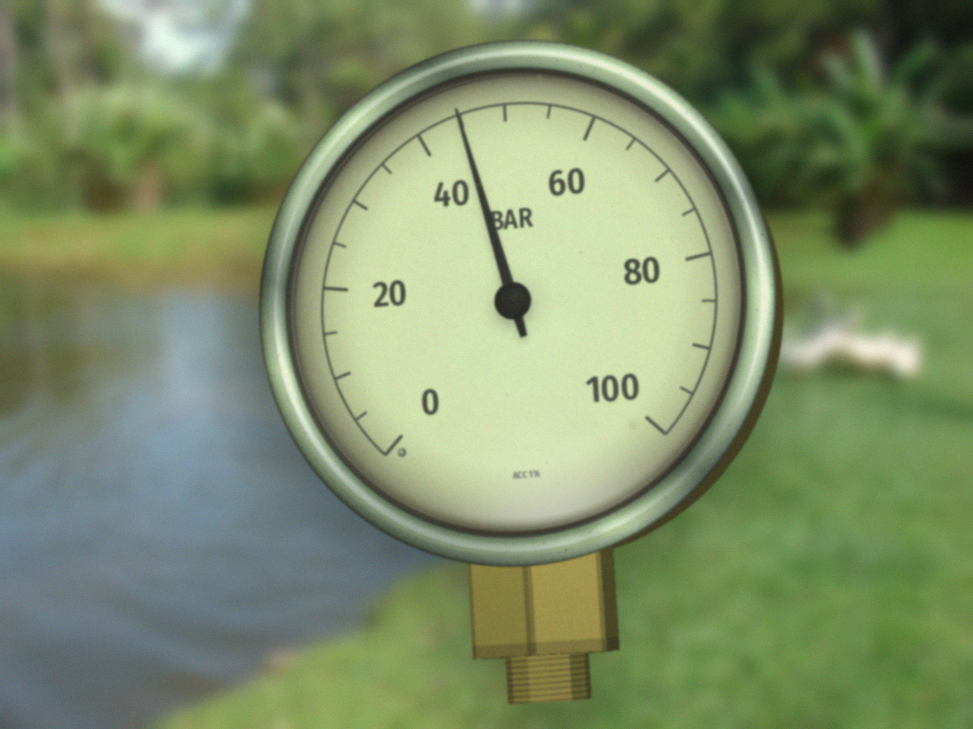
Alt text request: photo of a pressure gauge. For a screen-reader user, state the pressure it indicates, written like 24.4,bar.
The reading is 45,bar
